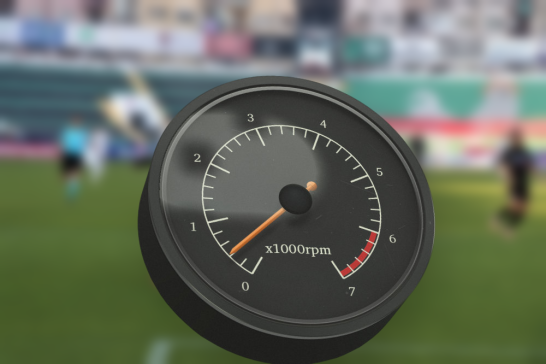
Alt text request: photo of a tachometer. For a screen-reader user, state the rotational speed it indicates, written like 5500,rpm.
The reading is 400,rpm
